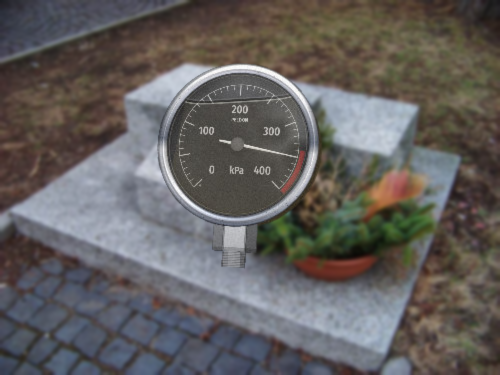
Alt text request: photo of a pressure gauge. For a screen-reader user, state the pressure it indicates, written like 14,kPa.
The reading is 350,kPa
